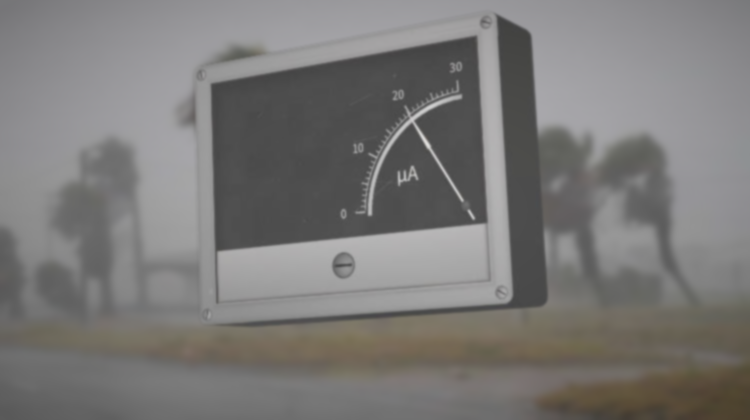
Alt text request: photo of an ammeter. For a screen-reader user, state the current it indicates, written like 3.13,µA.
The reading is 20,µA
